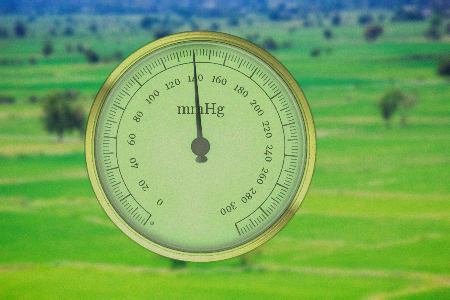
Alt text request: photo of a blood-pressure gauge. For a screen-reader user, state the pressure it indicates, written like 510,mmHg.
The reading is 140,mmHg
